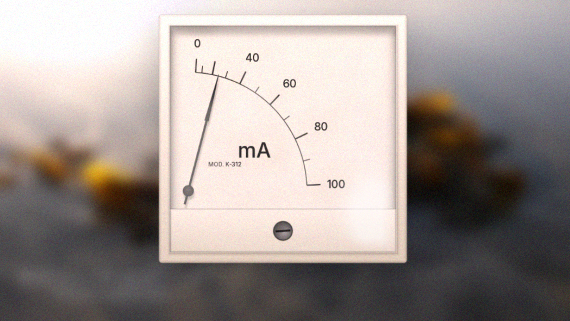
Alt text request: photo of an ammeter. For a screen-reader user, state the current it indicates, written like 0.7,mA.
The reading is 25,mA
